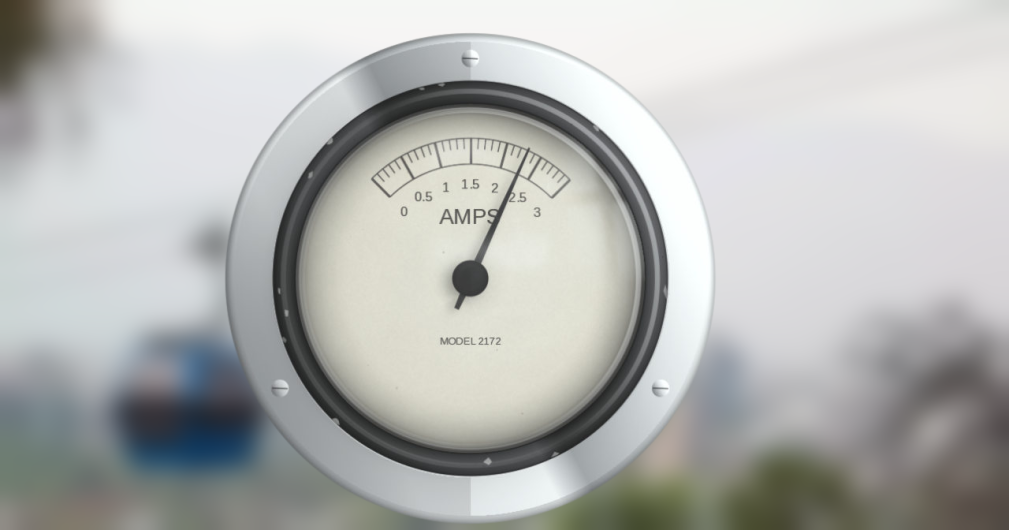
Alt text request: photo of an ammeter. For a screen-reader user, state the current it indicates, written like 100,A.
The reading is 2.3,A
